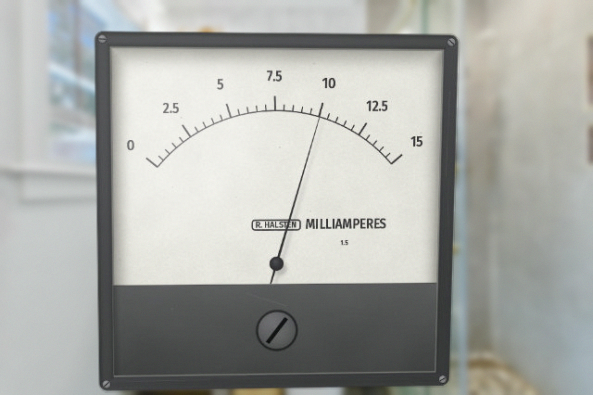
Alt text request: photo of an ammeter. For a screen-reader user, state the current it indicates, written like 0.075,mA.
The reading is 10,mA
